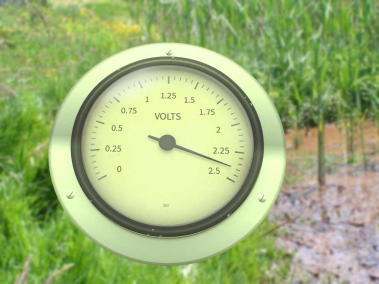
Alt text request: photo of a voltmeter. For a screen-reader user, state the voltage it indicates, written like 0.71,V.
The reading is 2.4,V
